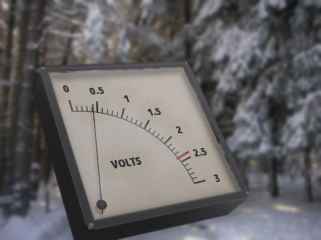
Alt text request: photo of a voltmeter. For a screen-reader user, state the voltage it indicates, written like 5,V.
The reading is 0.4,V
